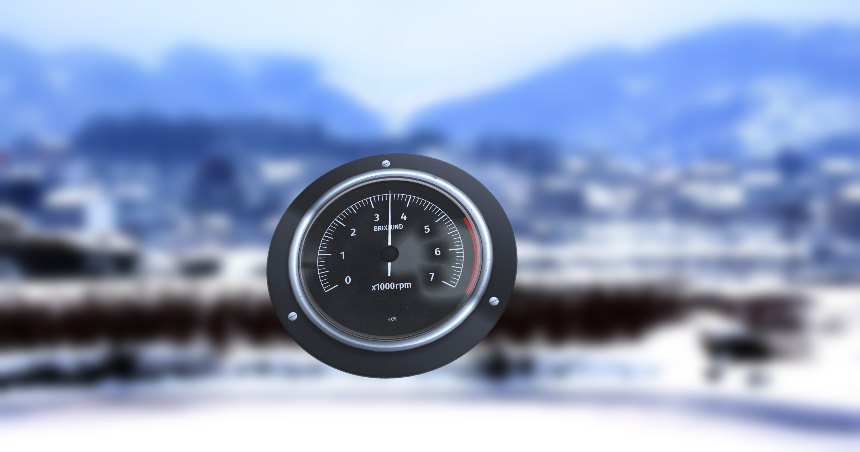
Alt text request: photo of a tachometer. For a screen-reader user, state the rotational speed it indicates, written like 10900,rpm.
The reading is 3500,rpm
